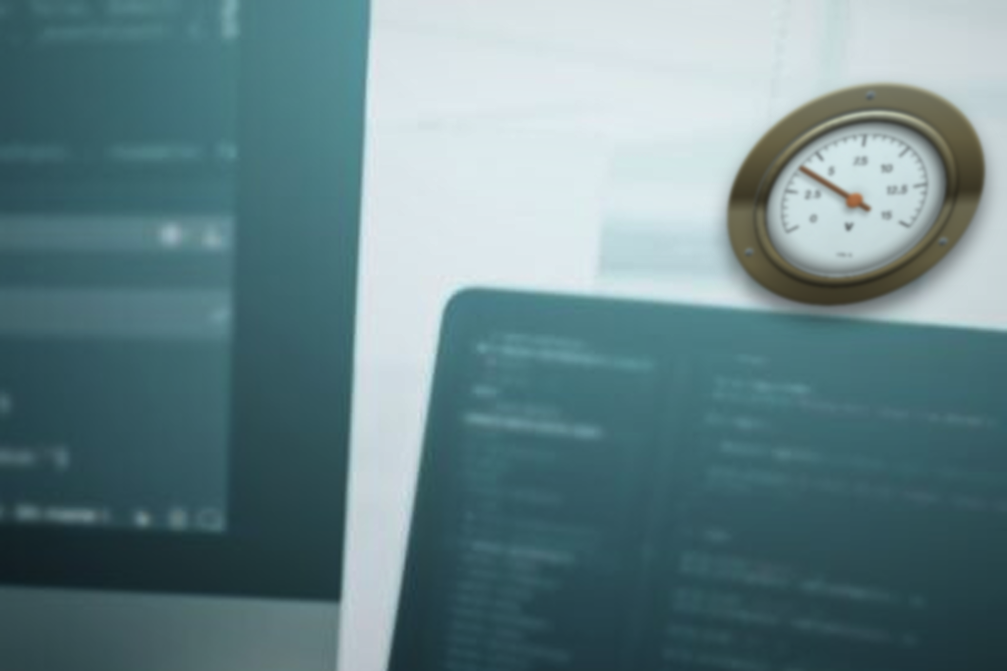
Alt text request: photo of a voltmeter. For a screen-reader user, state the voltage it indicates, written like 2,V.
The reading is 4,V
